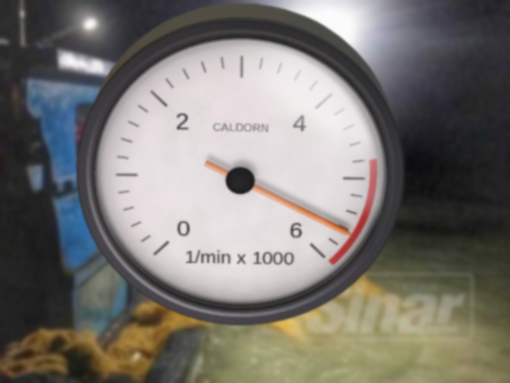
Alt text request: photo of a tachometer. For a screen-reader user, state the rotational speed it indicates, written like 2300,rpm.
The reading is 5600,rpm
